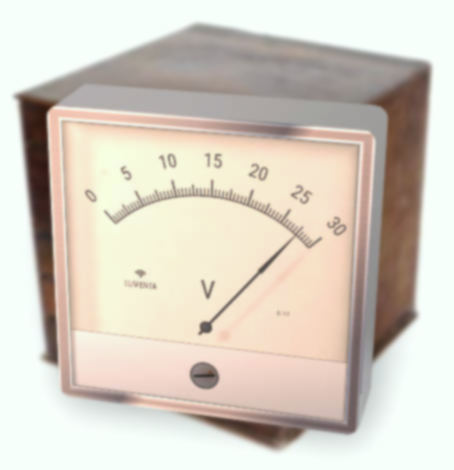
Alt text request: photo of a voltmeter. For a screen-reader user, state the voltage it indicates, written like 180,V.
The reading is 27.5,V
